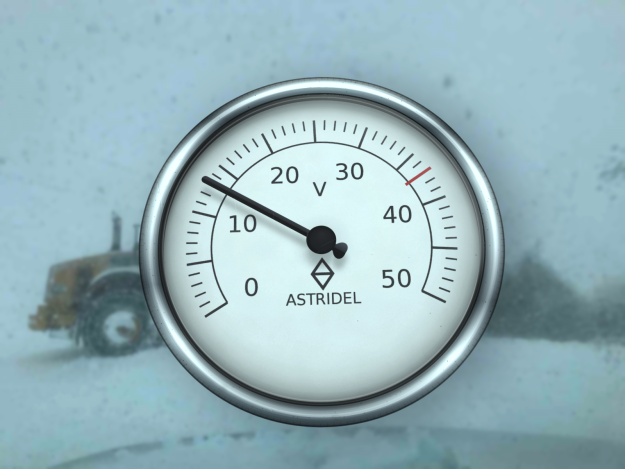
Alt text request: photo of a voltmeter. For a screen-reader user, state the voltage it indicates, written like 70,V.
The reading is 13,V
